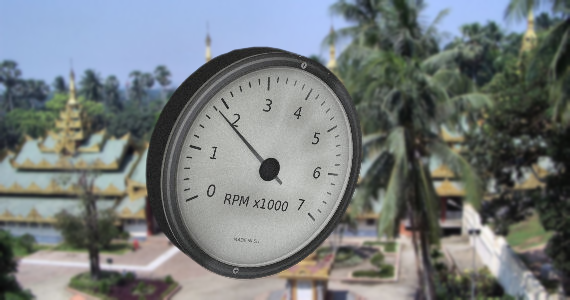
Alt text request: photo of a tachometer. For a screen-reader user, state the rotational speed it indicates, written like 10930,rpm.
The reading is 1800,rpm
